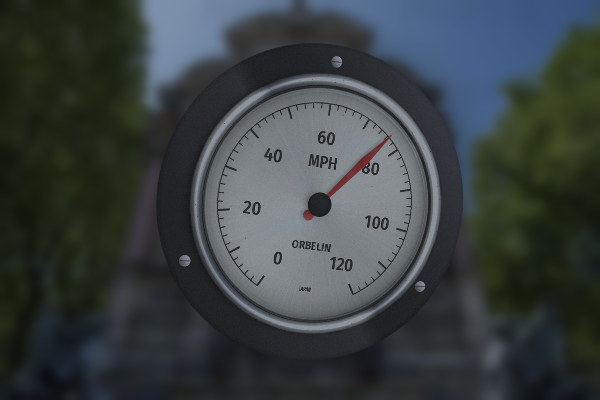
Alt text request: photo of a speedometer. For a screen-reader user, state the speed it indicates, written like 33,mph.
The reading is 76,mph
